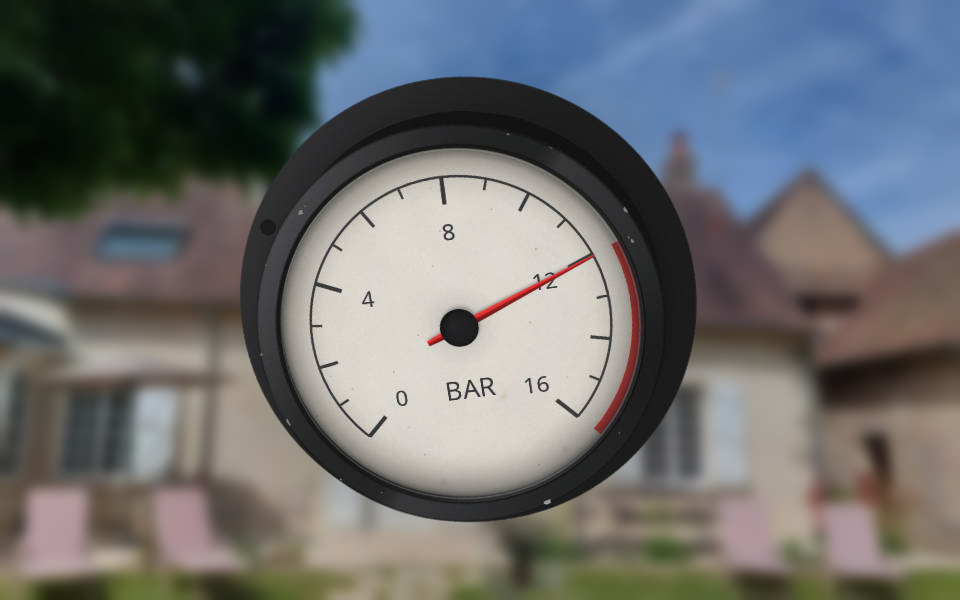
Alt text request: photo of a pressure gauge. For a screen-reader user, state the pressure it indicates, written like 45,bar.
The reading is 12,bar
